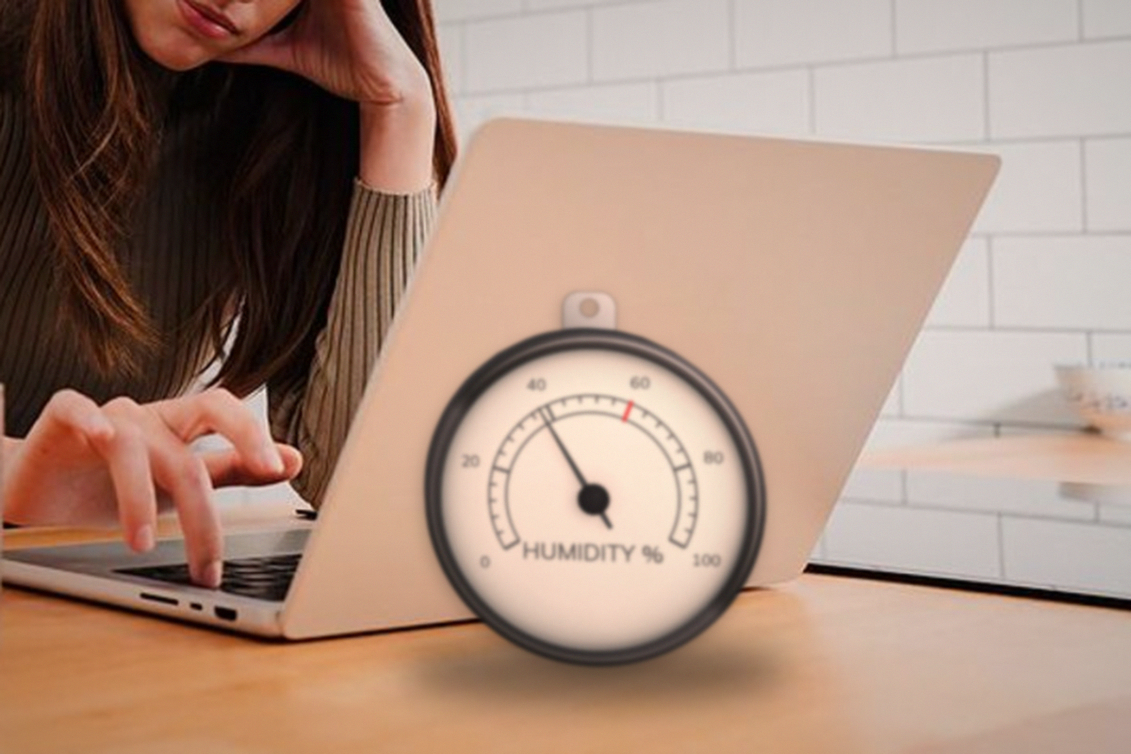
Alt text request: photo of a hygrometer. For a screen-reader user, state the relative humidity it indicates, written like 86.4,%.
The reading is 38,%
